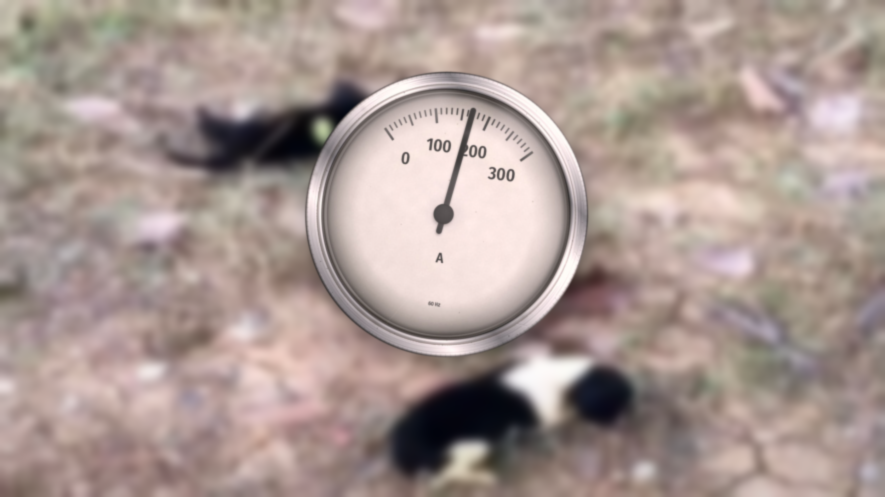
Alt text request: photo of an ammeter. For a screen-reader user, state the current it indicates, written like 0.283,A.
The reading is 170,A
